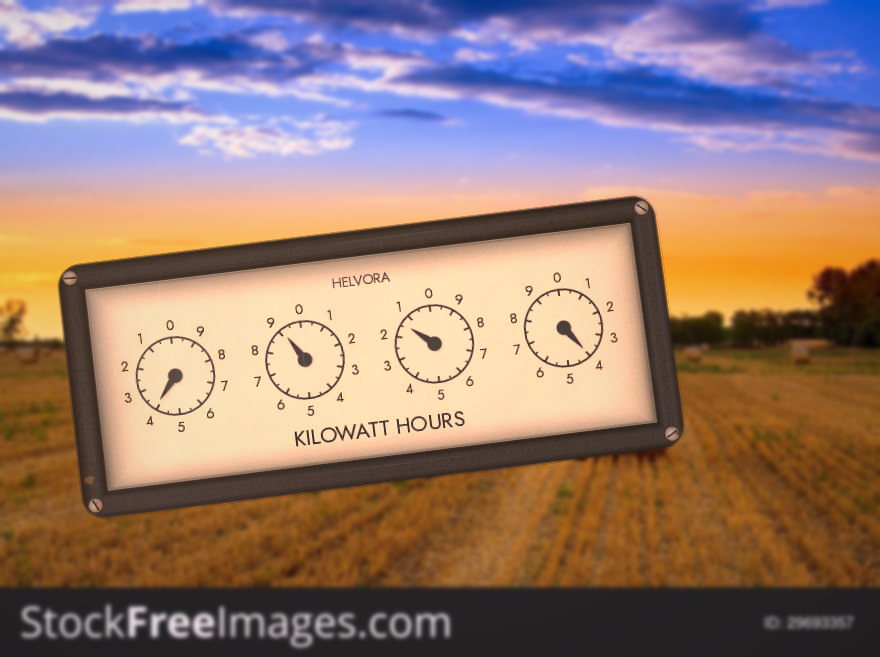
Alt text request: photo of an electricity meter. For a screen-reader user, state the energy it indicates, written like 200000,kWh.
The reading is 3914,kWh
